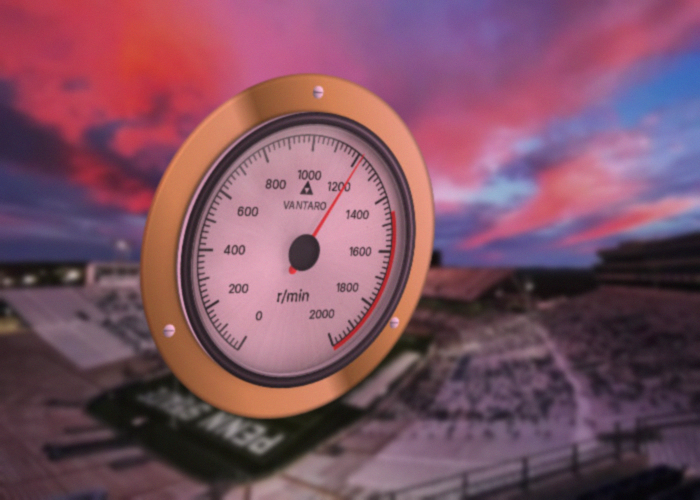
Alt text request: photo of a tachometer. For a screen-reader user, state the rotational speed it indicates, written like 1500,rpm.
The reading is 1200,rpm
